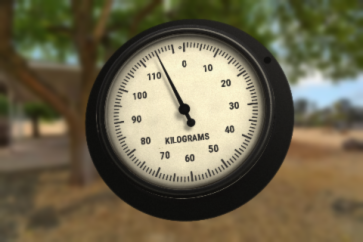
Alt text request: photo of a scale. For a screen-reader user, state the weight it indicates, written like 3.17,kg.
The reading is 115,kg
